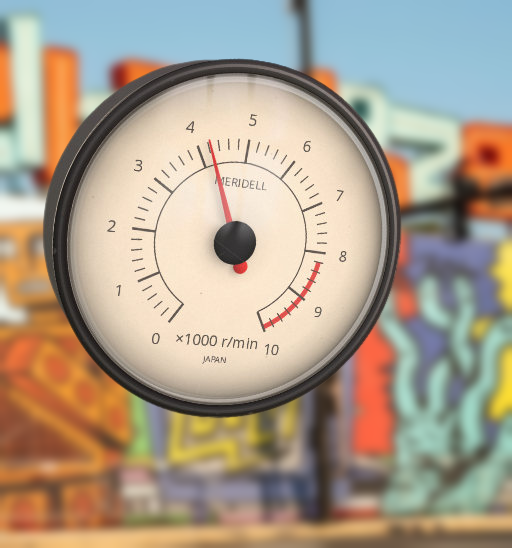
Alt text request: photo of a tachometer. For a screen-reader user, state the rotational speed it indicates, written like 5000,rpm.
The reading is 4200,rpm
